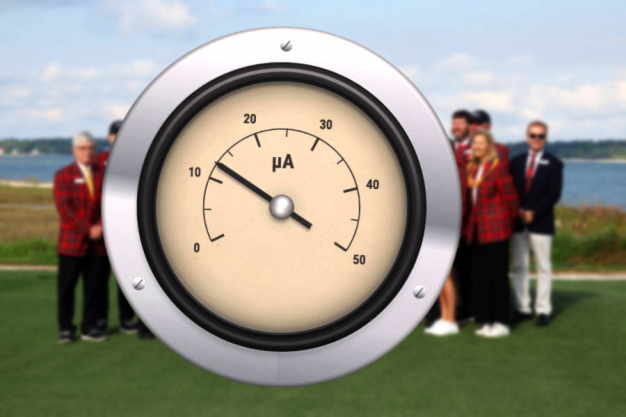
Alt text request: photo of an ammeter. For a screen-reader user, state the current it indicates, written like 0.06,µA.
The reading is 12.5,µA
